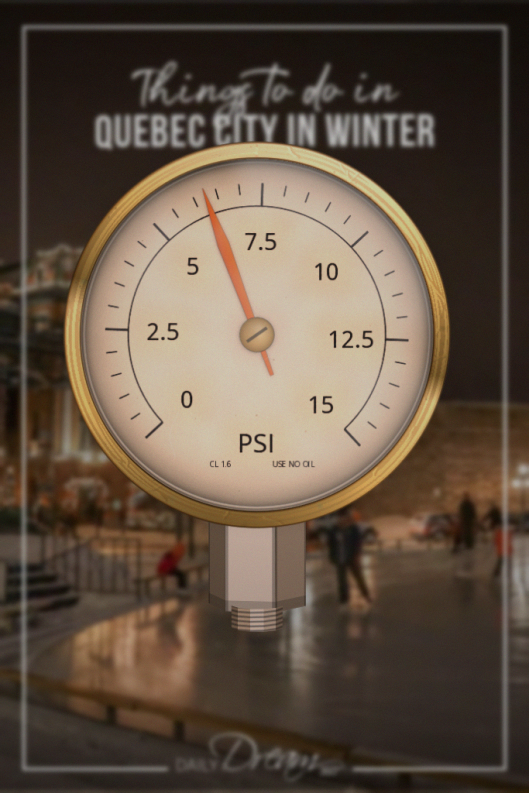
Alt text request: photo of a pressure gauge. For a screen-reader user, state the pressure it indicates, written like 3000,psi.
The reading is 6.25,psi
